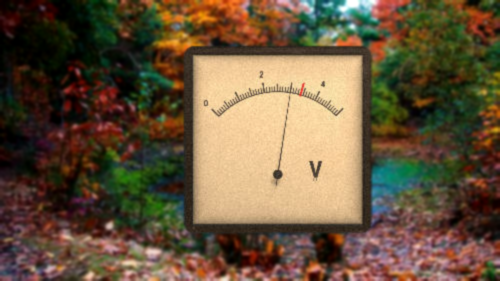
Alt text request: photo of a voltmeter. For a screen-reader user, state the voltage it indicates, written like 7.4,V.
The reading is 3,V
